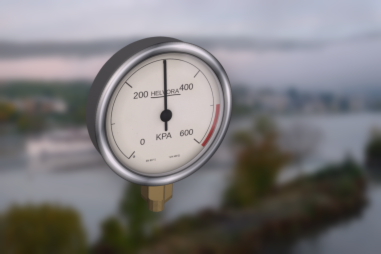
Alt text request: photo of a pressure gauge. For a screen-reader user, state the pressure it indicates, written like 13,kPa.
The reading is 300,kPa
